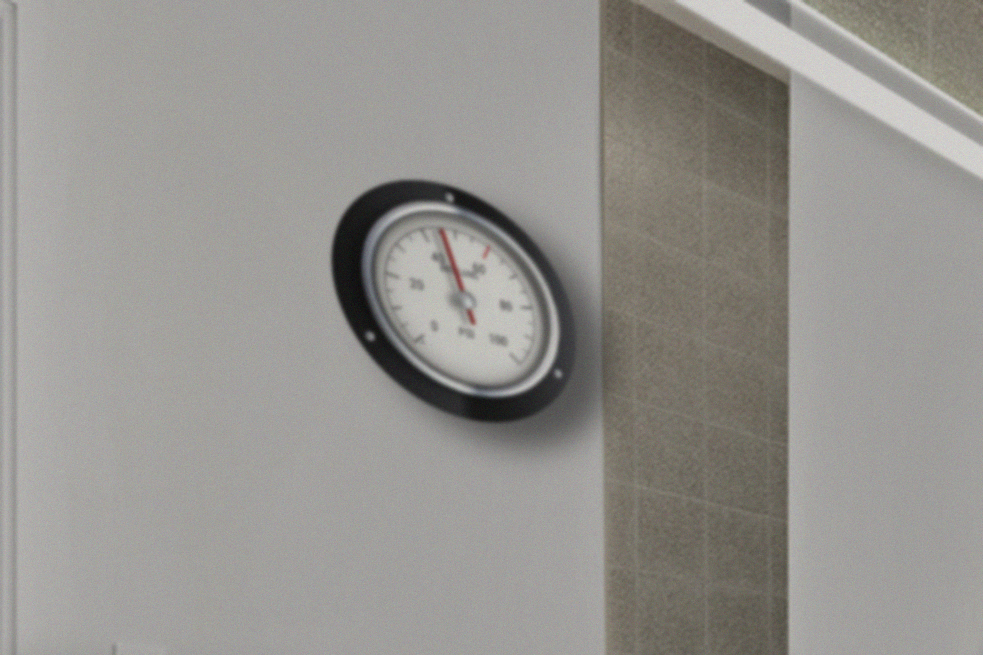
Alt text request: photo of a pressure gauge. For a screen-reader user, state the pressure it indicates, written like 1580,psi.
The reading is 45,psi
